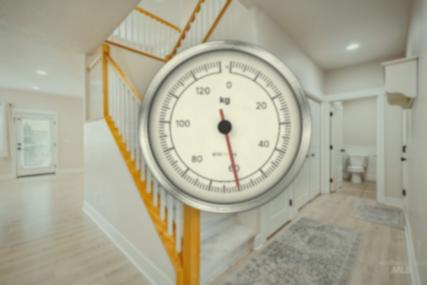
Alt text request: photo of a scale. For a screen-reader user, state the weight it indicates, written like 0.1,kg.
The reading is 60,kg
